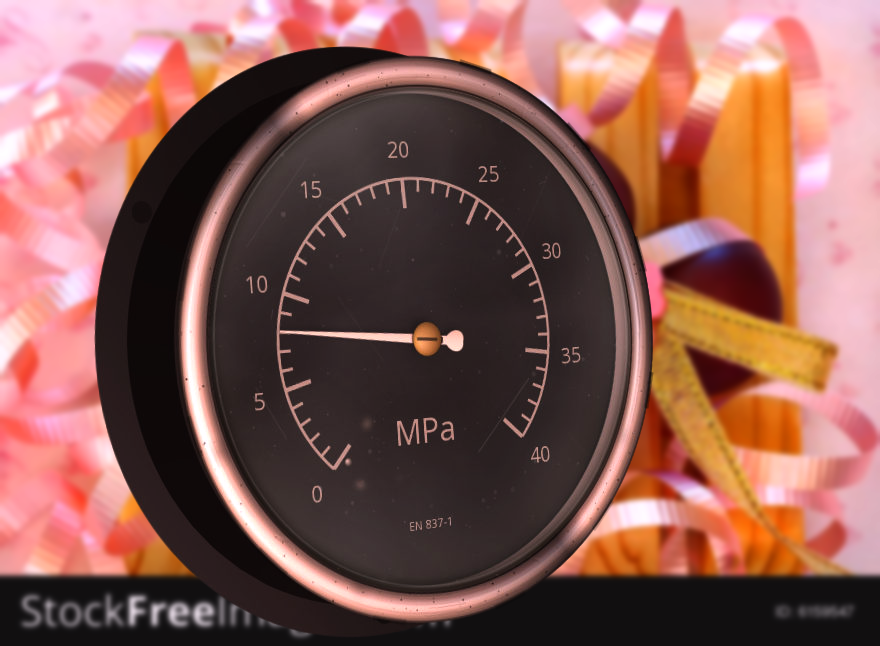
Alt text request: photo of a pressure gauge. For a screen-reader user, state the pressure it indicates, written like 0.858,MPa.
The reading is 8,MPa
